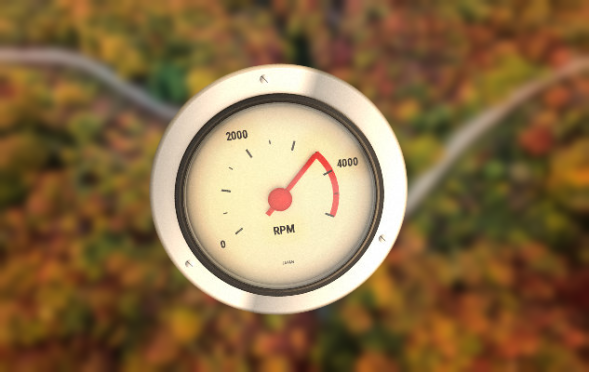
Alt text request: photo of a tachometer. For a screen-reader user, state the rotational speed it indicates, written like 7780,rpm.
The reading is 3500,rpm
